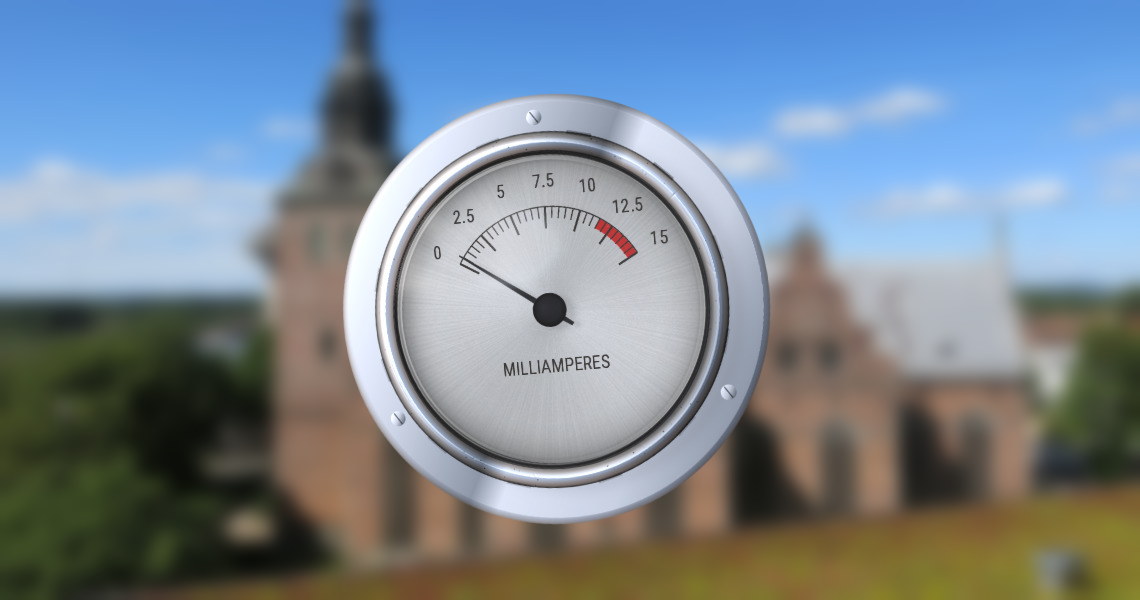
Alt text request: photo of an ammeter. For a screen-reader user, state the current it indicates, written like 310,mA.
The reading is 0.5,mA
